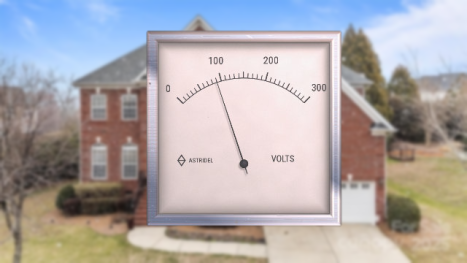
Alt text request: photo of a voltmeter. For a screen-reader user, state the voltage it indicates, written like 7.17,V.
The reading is 90,V
